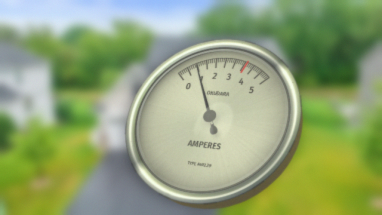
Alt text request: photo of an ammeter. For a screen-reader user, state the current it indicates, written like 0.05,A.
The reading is 1,A
